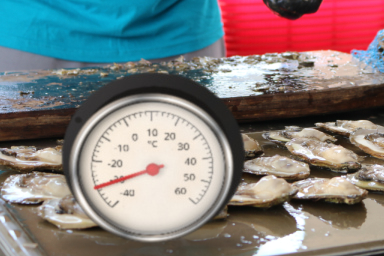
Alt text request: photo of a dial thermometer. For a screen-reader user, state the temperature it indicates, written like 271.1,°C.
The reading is -30,°C
